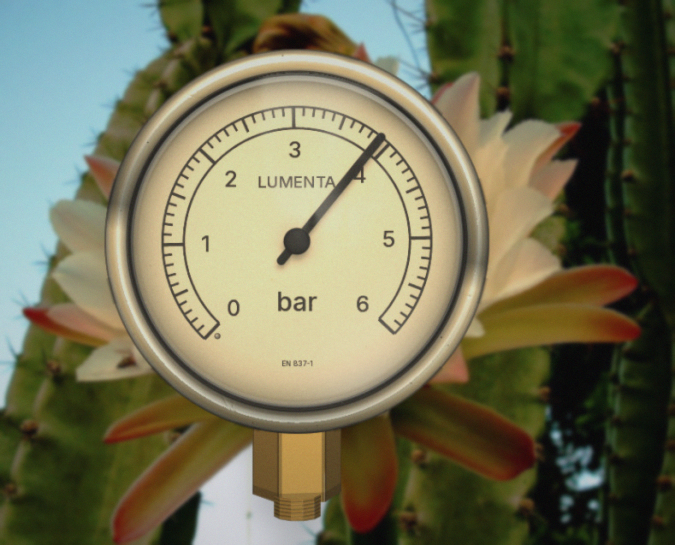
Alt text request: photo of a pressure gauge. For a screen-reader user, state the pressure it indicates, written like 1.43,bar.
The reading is 3.9,bar
